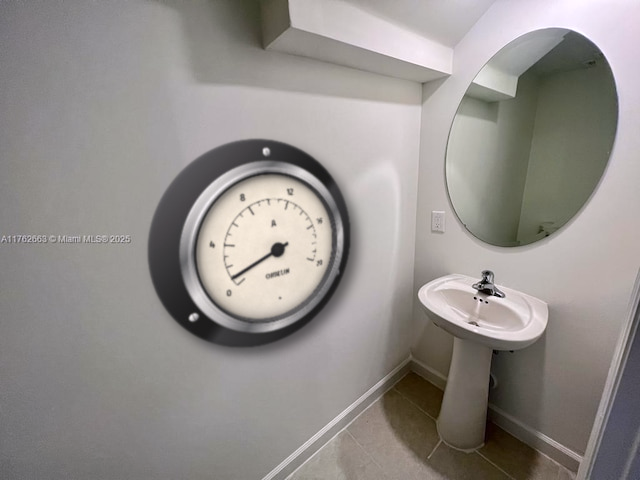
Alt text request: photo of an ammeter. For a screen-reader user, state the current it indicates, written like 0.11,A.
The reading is 1,A
